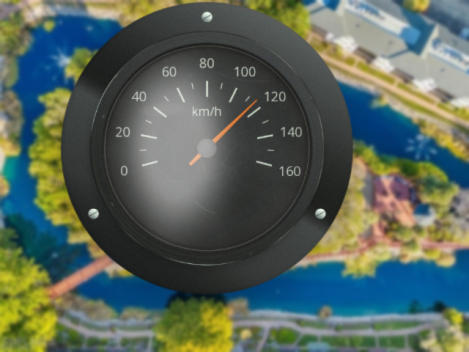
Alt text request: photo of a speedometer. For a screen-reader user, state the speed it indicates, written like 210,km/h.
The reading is 115,km/h
